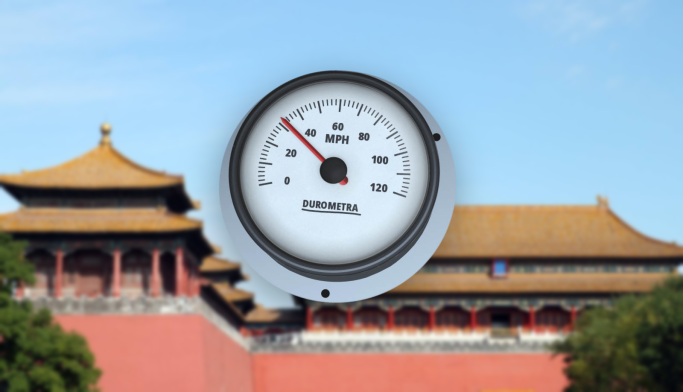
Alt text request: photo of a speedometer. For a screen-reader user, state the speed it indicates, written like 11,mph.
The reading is 32,mph
